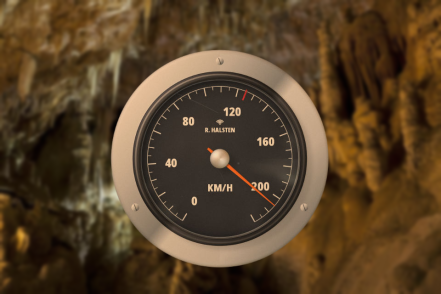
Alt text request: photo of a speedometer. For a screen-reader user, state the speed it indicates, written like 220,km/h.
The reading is 205,km/h
